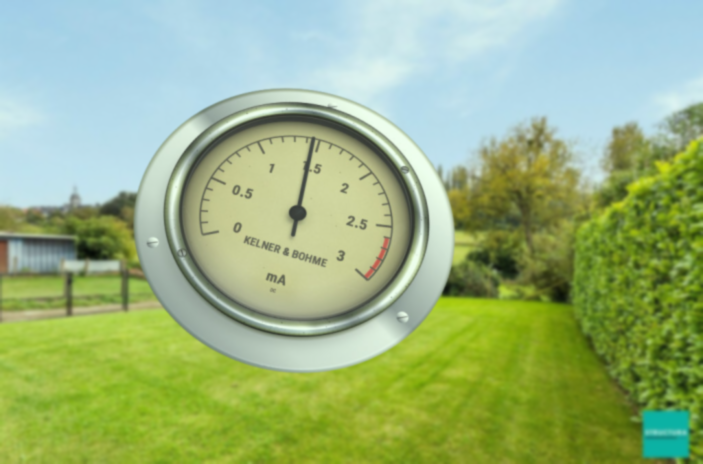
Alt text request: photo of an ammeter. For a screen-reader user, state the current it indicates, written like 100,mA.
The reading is 1.45,mA
